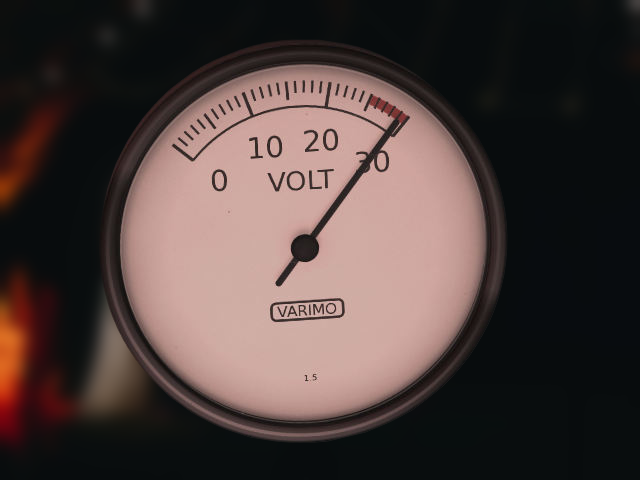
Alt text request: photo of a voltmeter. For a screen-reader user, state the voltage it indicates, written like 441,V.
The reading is 29,V
